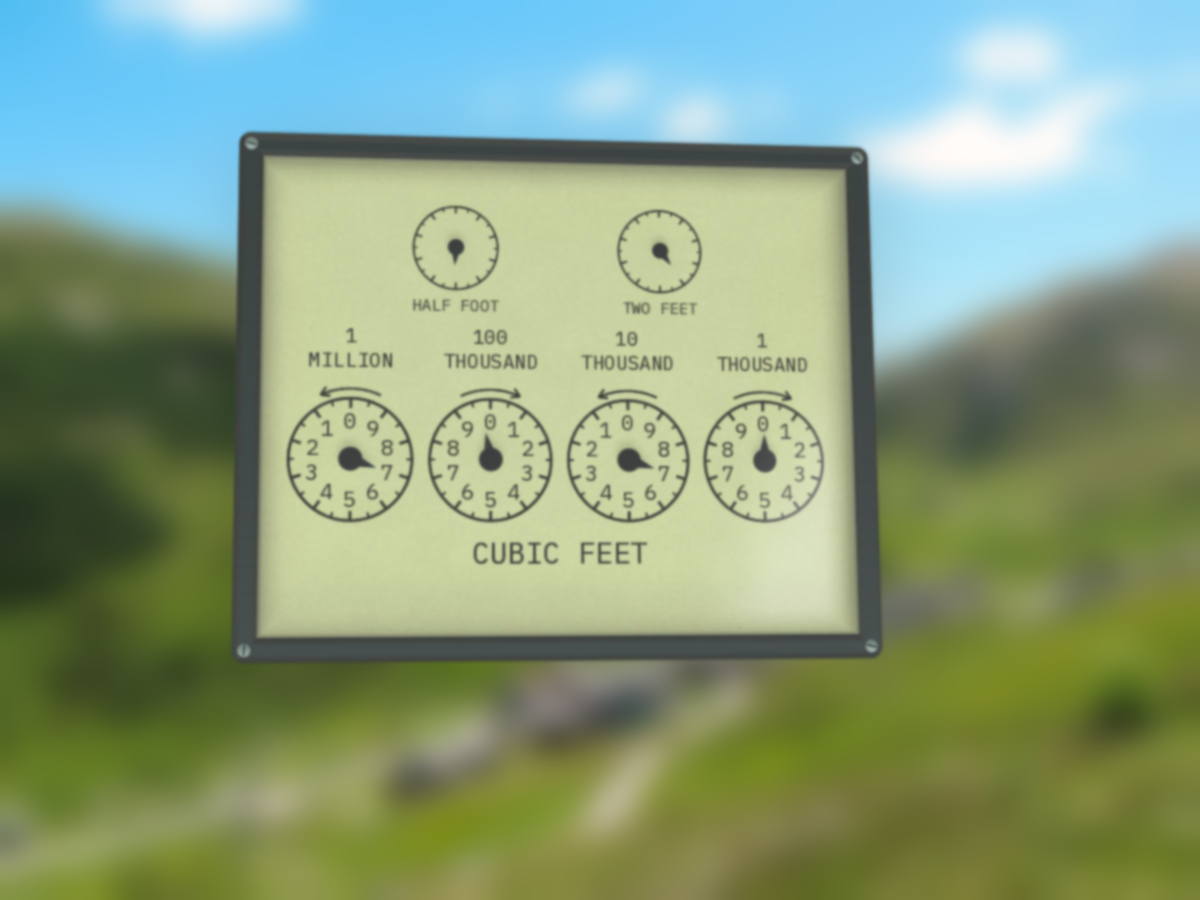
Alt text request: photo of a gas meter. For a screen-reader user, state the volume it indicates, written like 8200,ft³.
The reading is 697000,ft³
